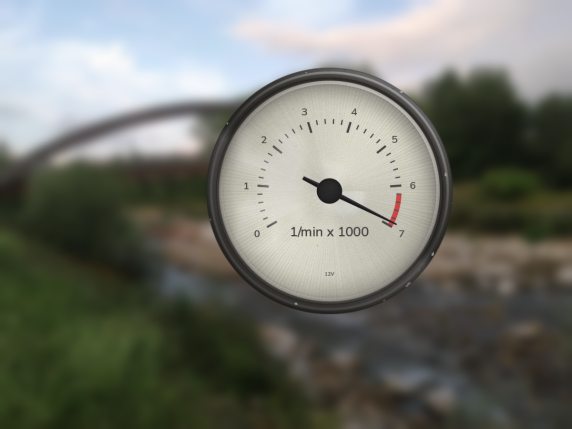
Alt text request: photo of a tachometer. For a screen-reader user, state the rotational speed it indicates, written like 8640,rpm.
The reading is 6900,rpm
